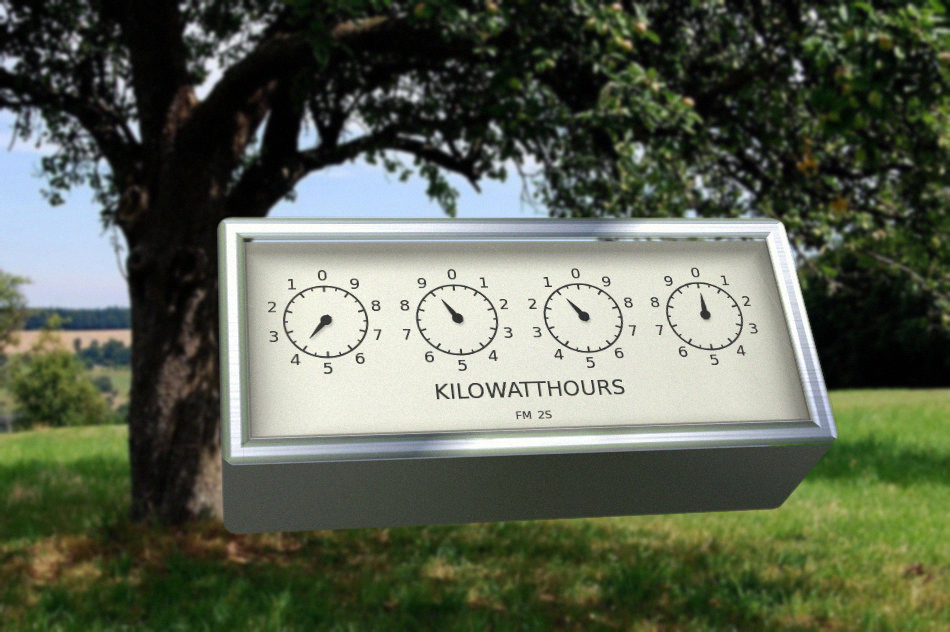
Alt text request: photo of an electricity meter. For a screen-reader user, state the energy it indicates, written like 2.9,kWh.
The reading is 3910,kWh
